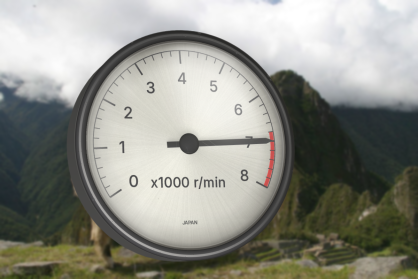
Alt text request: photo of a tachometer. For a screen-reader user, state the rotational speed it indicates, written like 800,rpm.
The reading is 7000,rpm
